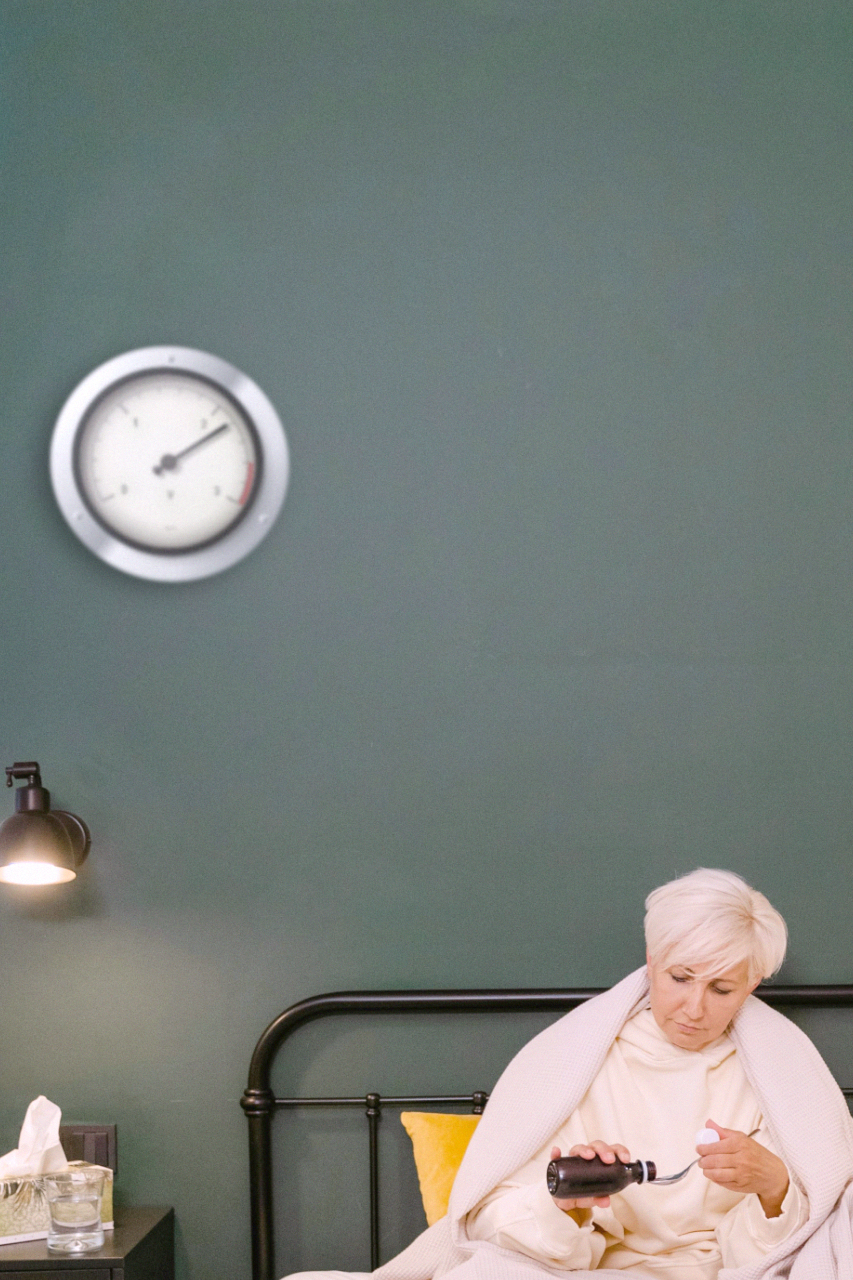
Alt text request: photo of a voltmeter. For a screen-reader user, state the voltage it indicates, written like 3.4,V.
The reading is 2.2,V
